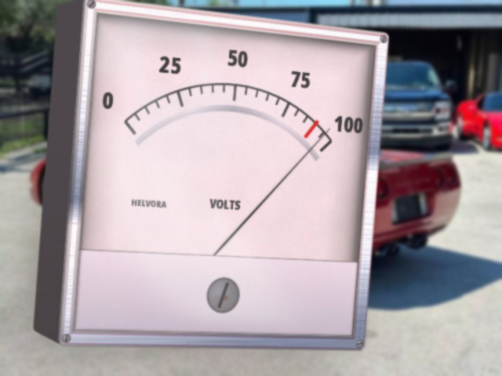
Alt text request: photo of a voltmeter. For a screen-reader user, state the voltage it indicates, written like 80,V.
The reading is 95,V
